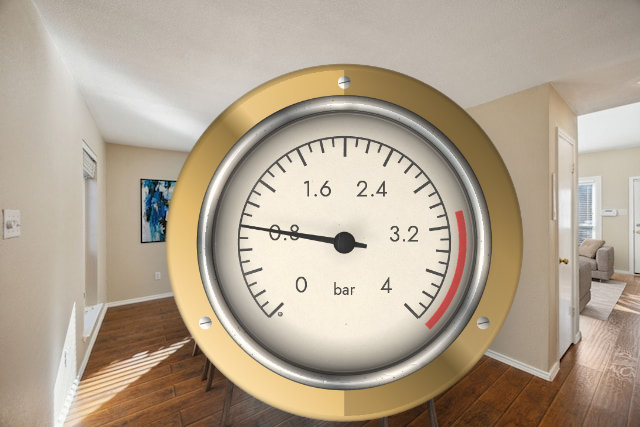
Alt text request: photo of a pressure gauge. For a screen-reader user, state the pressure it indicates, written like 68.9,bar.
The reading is 0.8,bar
